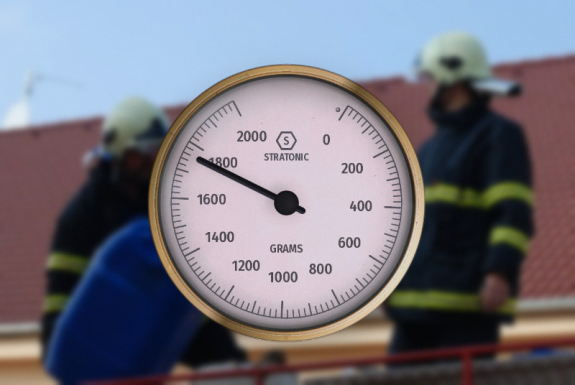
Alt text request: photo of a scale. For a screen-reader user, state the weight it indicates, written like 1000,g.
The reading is 1760,g
